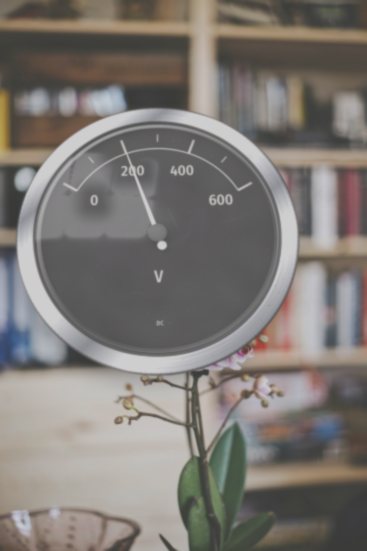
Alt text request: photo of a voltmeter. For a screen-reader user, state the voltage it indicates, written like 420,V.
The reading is 200,V
